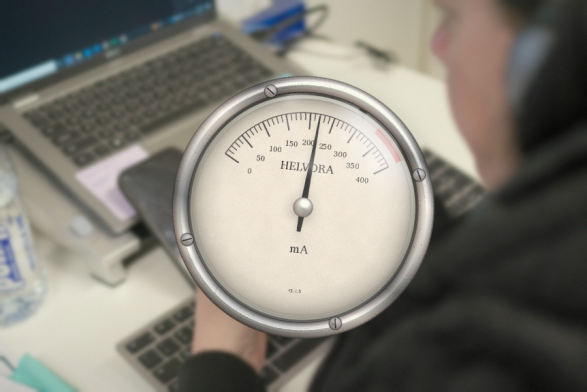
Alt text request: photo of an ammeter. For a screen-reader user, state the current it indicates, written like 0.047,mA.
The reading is 220,mA
